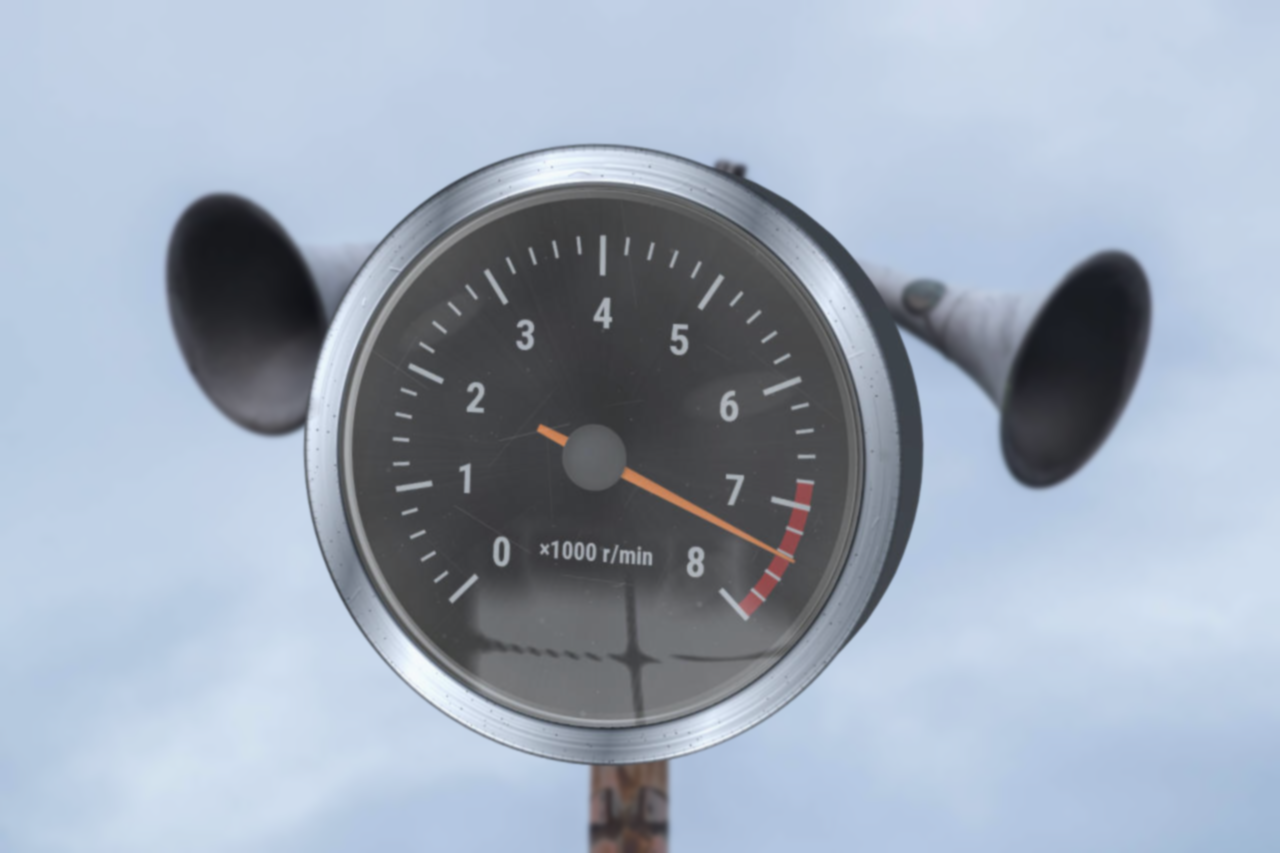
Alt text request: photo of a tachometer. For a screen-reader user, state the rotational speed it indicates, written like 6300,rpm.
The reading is 7400,rpm
